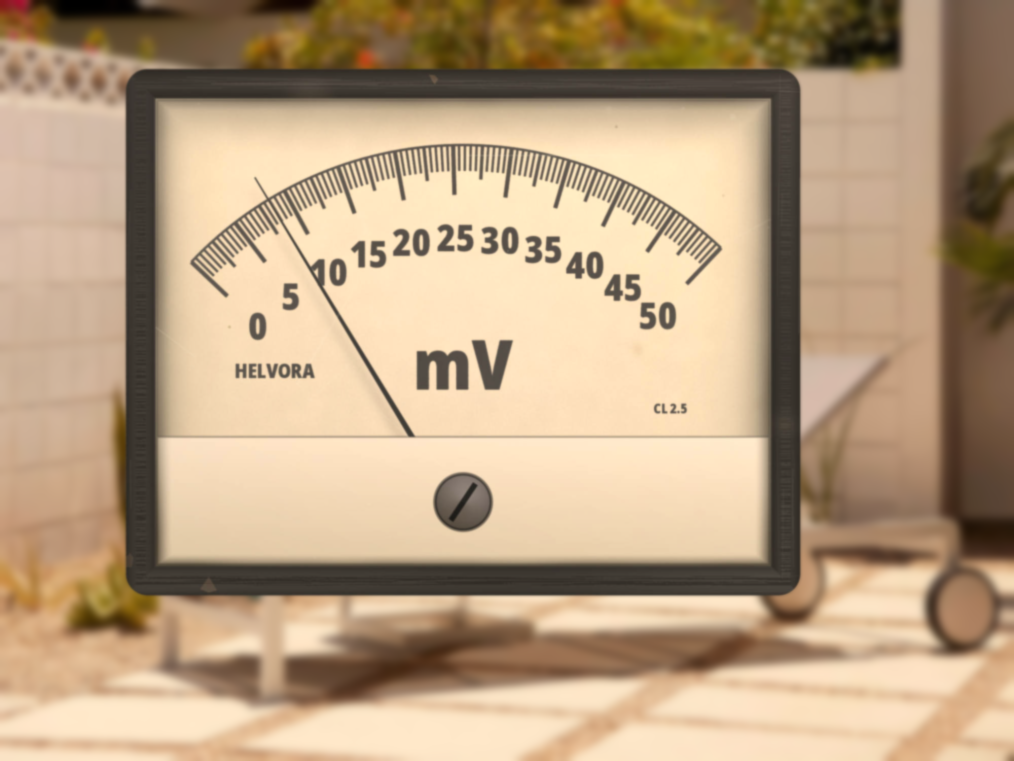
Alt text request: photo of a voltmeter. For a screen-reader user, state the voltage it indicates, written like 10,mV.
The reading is 8.5,mV
